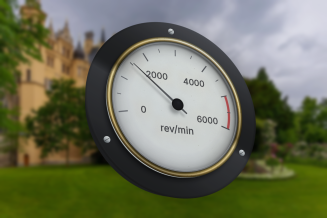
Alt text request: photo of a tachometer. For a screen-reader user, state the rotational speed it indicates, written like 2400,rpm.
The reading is 1500,rpm
